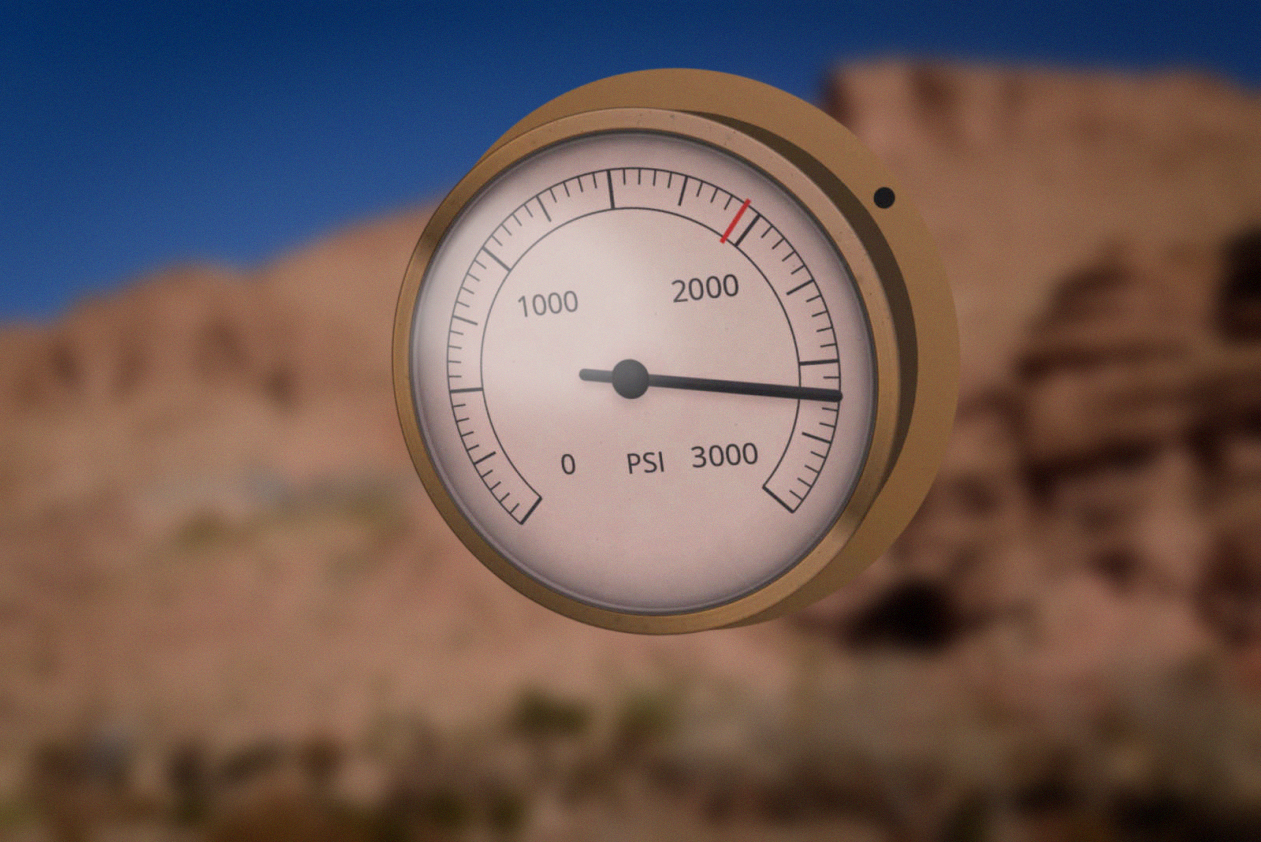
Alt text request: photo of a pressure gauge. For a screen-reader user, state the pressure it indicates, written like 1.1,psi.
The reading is 2600,psi
